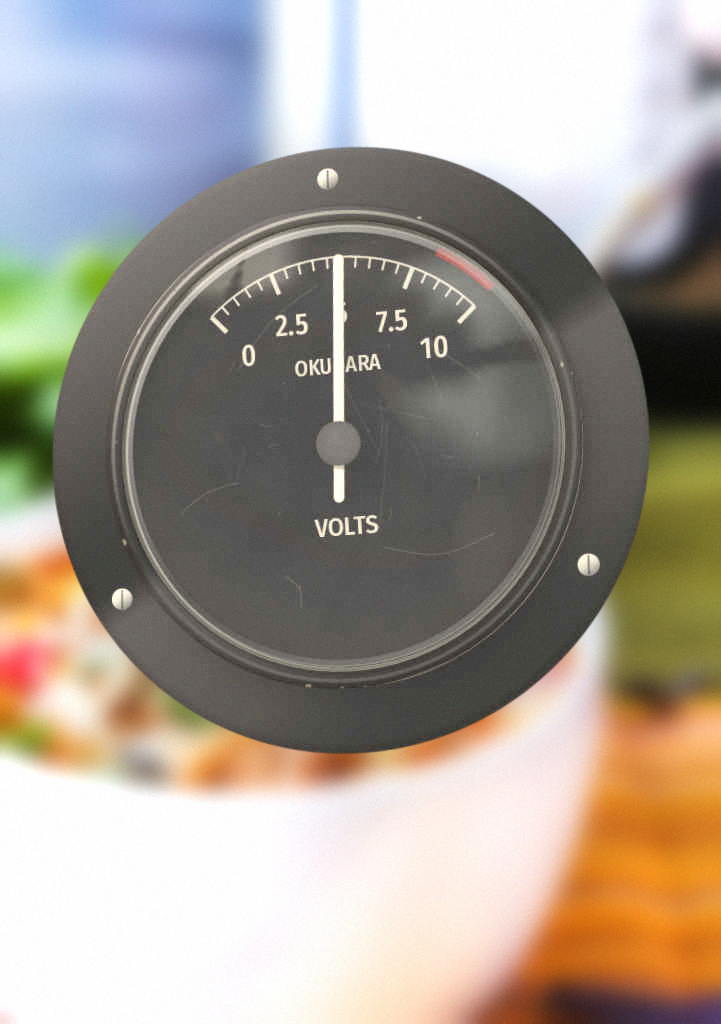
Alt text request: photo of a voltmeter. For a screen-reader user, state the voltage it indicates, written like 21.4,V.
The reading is 5,V
